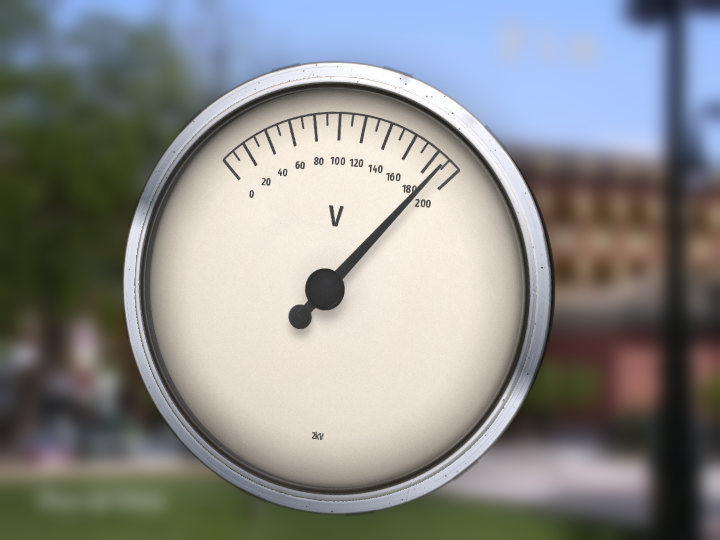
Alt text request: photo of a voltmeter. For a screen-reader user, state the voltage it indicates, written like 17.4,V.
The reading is 190,V
